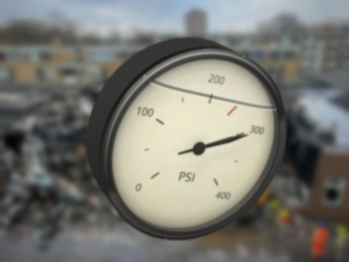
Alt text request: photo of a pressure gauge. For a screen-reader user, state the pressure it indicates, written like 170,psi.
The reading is 300,psi
